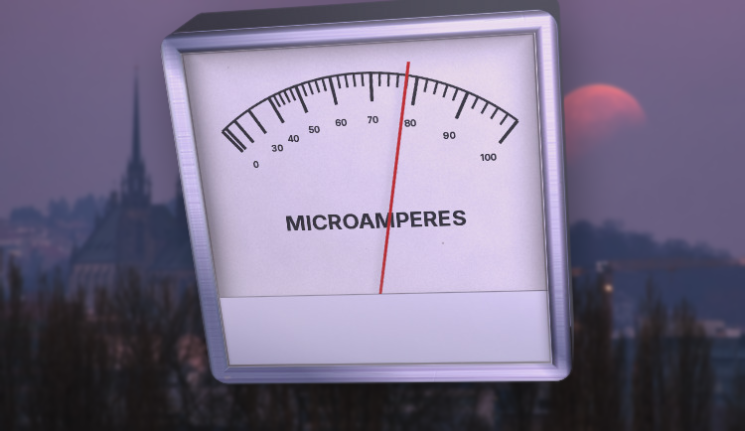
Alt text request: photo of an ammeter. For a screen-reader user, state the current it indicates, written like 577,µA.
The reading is 78,µA
